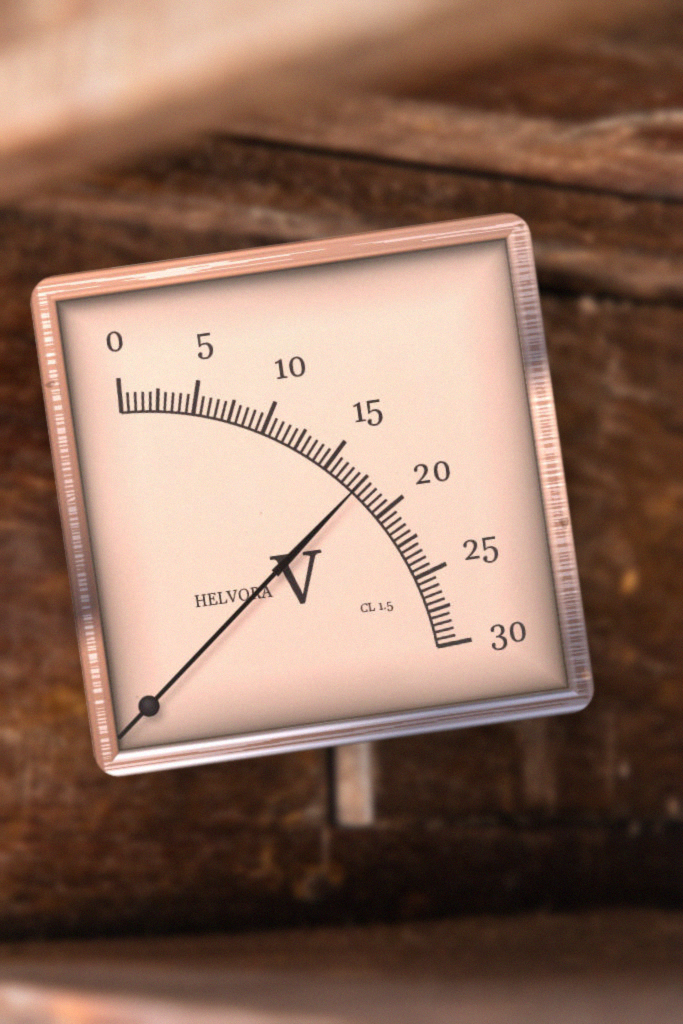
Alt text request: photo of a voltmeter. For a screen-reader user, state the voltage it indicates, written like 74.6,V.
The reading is 17.5,V
